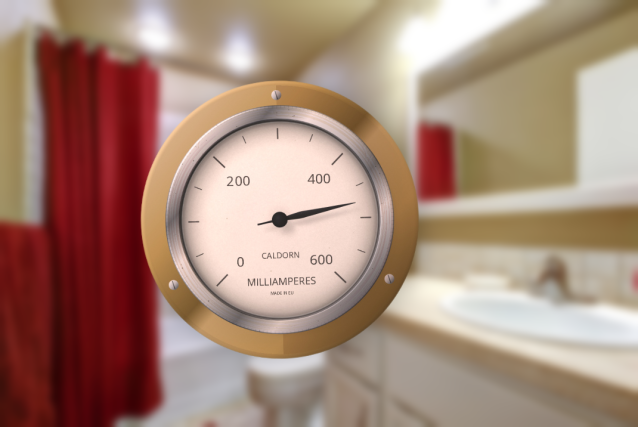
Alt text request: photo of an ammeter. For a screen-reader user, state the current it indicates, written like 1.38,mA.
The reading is 475,mA
